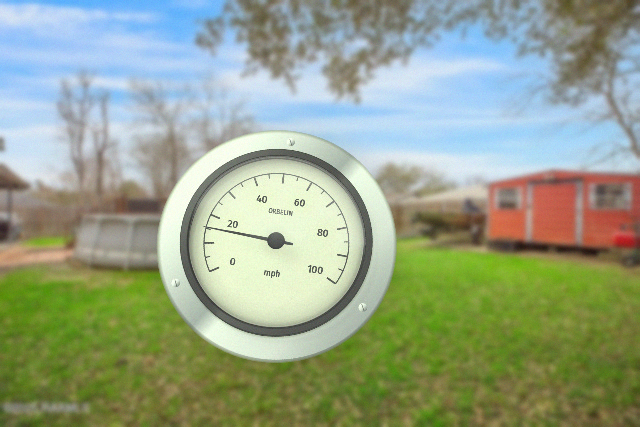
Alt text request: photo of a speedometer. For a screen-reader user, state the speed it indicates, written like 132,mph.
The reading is 15,mph
